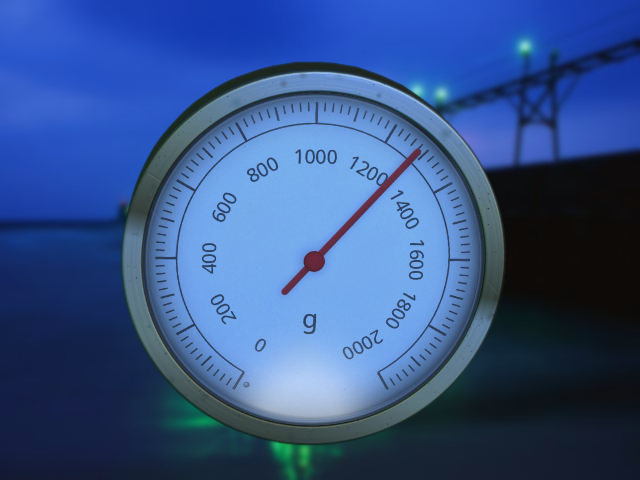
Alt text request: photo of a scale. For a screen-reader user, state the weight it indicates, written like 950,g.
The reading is 1280,g
